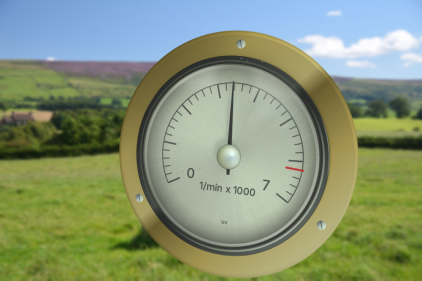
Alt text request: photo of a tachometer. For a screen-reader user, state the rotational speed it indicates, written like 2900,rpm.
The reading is 3400,rpm
